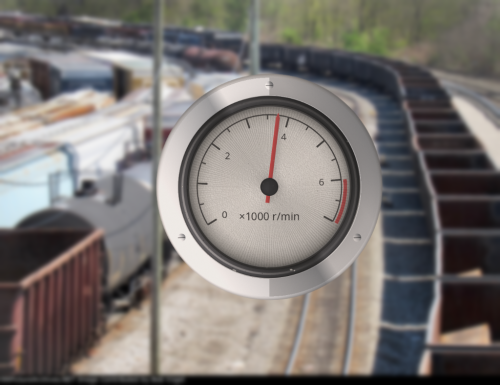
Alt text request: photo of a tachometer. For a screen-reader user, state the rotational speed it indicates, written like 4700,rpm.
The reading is 3750,rpm
